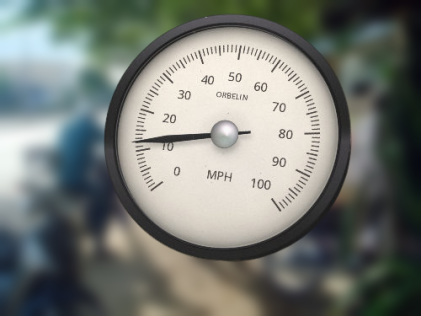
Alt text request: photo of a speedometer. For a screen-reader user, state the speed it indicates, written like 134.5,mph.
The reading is 12,mph
